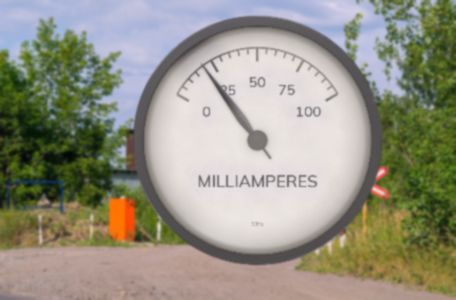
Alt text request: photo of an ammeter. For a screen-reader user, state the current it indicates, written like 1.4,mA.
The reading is 20,mA
